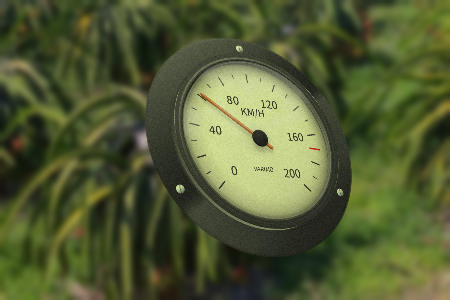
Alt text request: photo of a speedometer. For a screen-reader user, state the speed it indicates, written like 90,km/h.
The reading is 60,km/h
